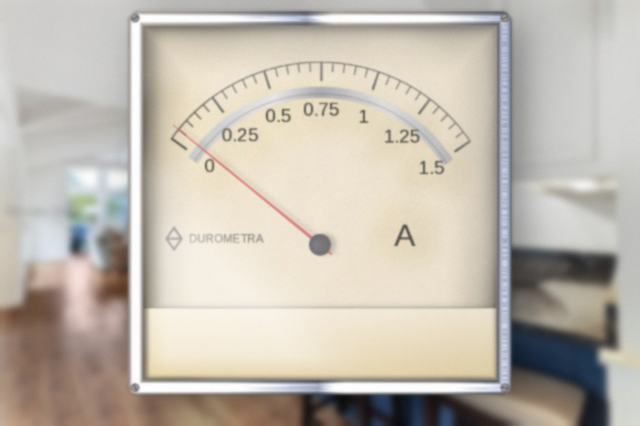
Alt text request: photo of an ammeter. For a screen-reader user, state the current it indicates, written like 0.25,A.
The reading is 0.05,A
